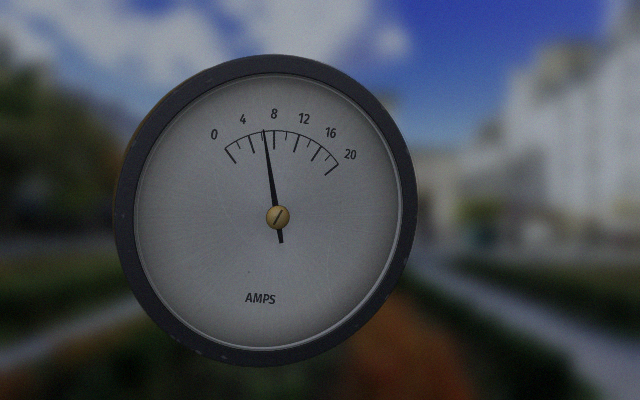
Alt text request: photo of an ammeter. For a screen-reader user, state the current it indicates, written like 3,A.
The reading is 6,A
